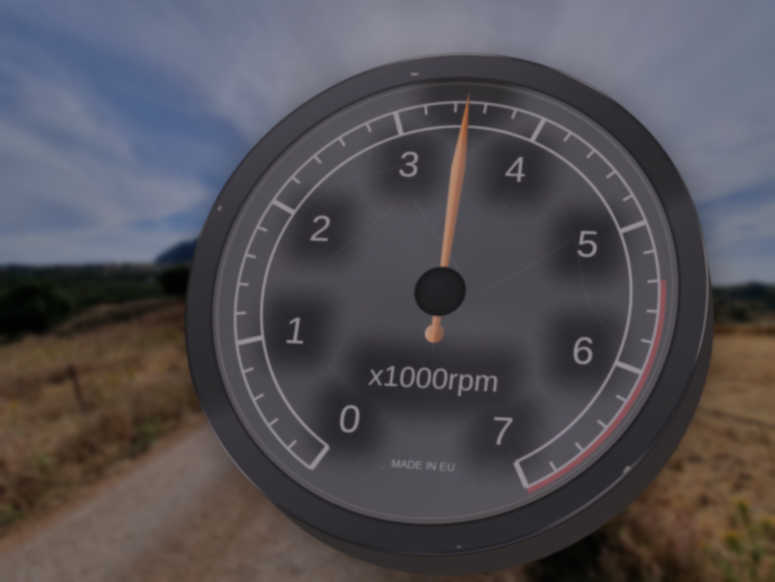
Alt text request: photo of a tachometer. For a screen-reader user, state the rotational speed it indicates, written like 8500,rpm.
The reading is 3500,rpm
